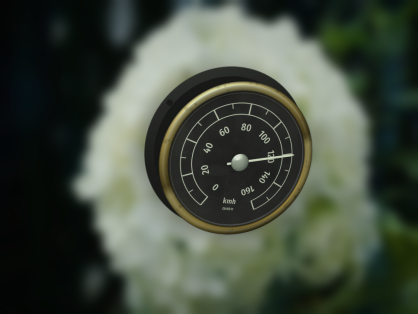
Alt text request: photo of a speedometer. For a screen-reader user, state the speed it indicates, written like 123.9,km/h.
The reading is 120,km/h
